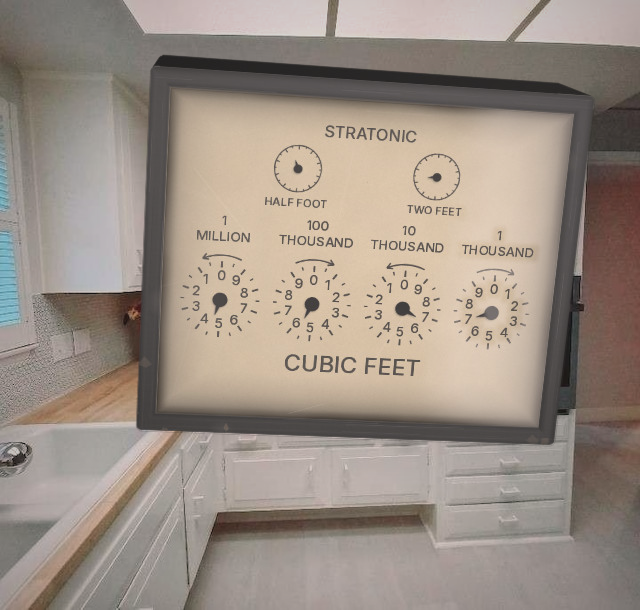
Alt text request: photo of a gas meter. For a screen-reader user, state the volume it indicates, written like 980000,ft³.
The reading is 456700,ft³
